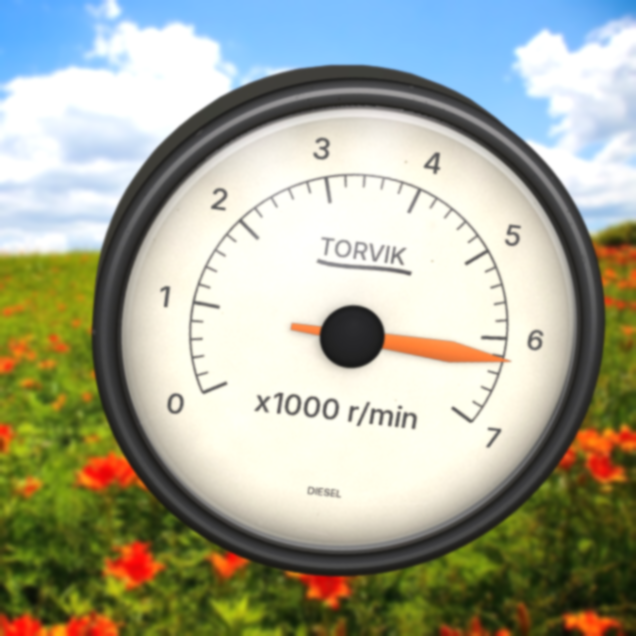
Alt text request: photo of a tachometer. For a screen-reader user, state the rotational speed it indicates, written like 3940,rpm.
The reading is 6200,rpm
